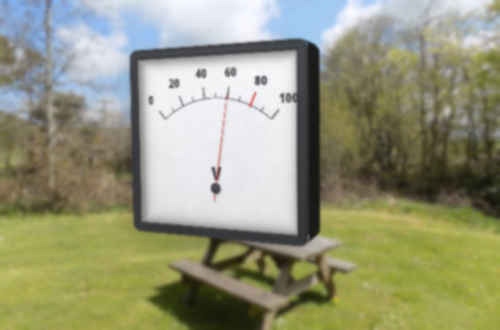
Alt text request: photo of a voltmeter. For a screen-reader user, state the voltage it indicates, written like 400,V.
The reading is 60,V
